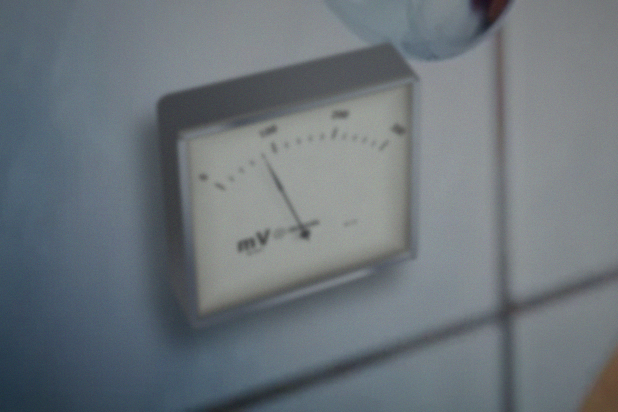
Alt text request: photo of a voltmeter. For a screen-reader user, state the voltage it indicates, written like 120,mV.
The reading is 80,mV
